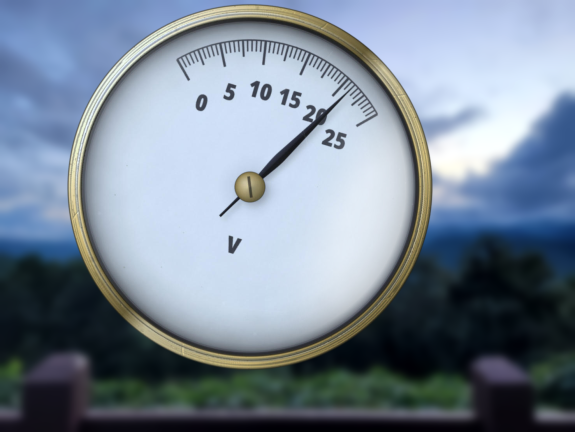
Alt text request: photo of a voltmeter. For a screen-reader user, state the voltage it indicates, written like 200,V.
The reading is 21,V
